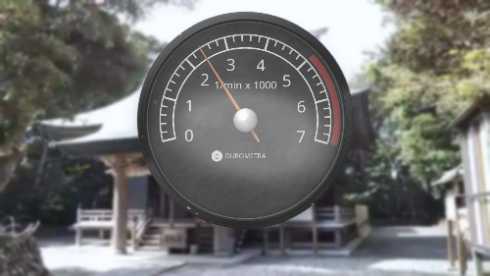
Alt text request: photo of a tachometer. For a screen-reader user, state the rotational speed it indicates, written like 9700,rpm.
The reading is 2400,rpm
